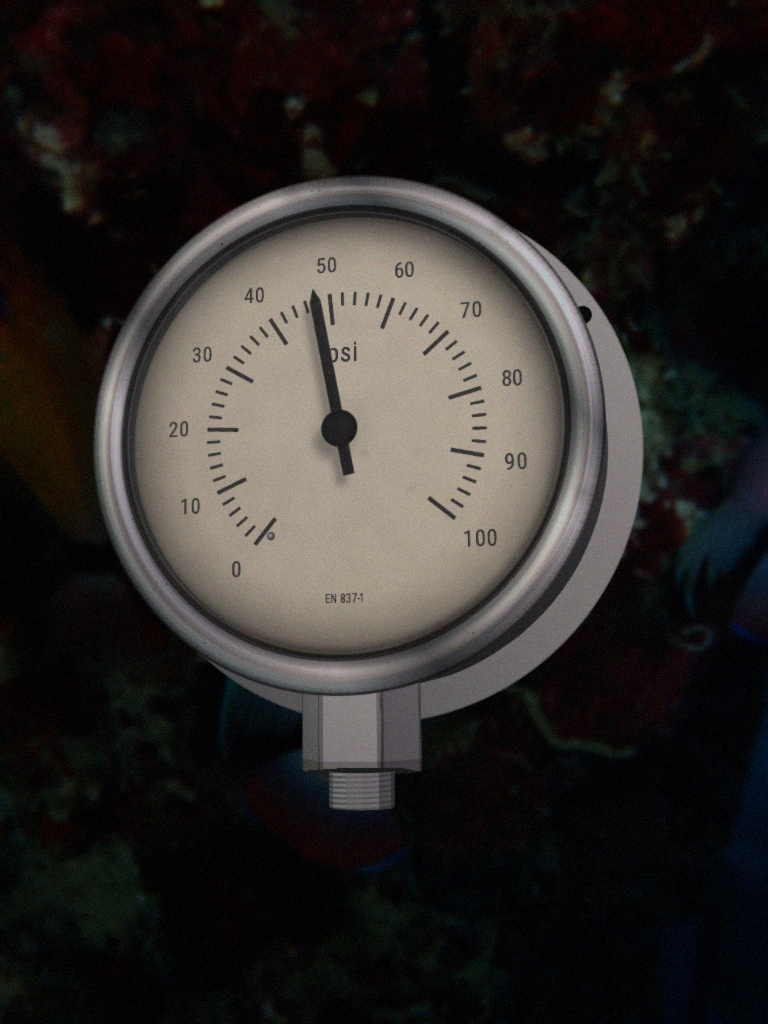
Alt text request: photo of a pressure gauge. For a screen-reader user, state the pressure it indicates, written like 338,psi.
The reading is 48,psi
